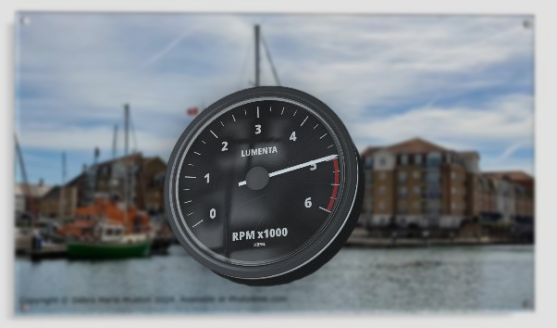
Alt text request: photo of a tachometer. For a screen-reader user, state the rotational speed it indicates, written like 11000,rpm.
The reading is 5000,rpm
